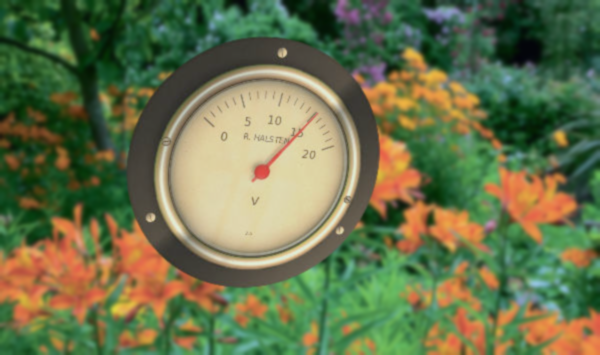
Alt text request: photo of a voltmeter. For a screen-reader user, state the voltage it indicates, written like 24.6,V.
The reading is 15,V
